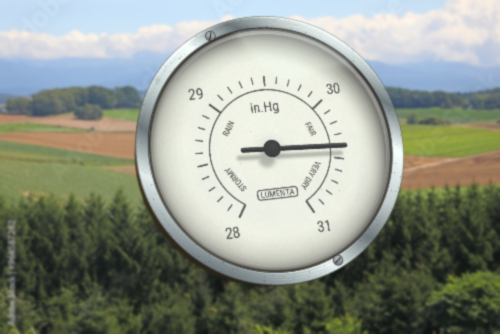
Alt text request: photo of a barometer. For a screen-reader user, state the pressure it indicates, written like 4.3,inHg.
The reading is 30.4,inHg
